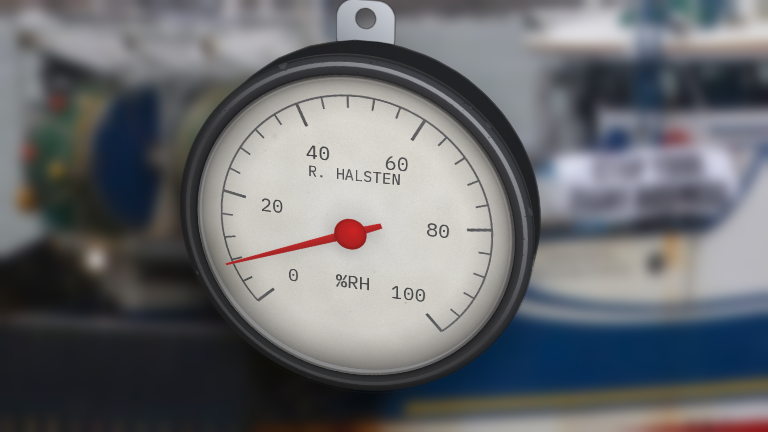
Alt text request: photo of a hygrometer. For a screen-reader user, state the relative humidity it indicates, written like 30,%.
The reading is 8,%
